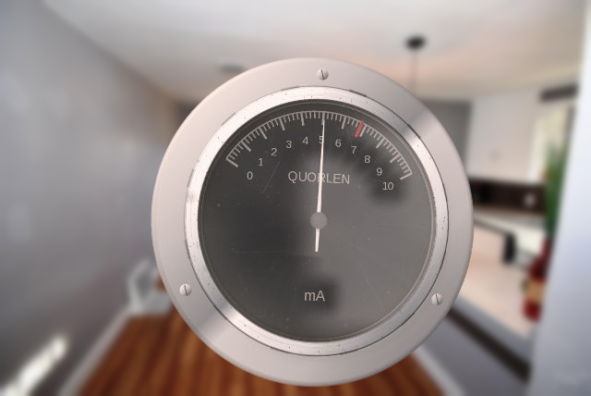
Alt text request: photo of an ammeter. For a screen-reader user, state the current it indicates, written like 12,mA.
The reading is 5,mA
